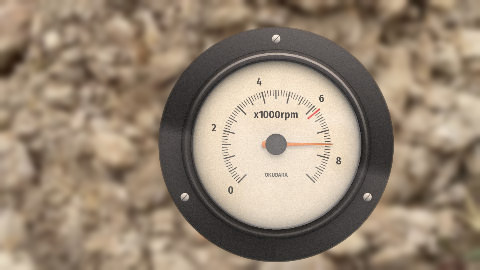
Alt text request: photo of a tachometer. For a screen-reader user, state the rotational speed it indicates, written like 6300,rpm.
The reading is 7500,rpm
